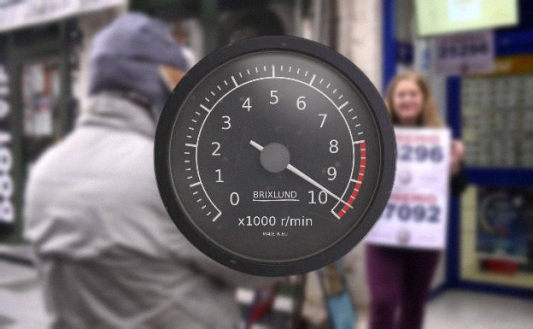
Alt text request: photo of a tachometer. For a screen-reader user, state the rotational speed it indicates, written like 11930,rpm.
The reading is 9600,rpm
